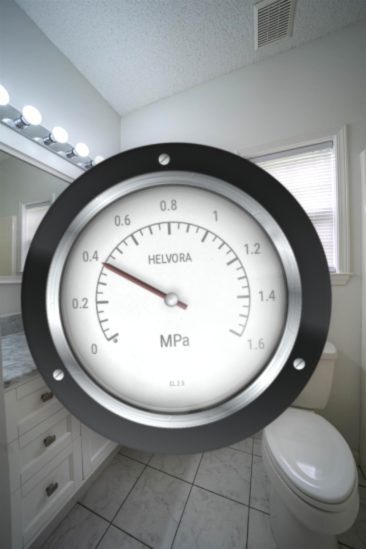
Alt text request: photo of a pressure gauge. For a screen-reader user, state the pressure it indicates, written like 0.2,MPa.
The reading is 0.4,MPa
